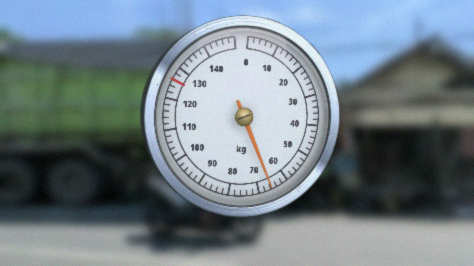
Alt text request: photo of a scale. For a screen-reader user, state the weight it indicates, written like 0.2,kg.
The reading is 66,kg
